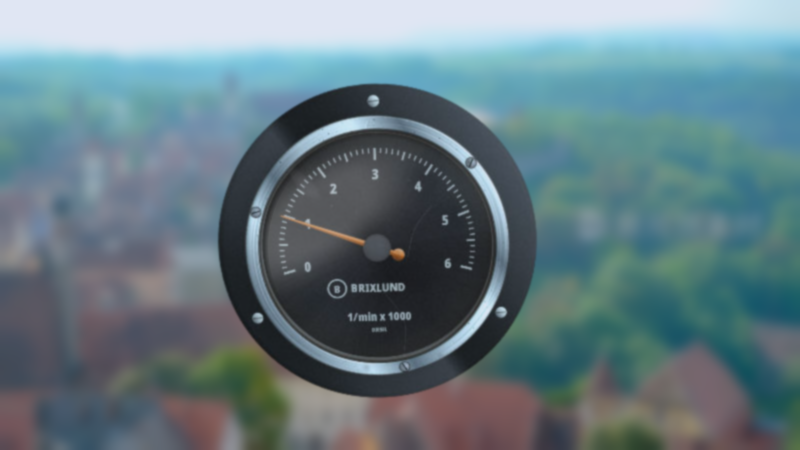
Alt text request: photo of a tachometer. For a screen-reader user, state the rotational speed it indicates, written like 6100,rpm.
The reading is 1000,rpm
